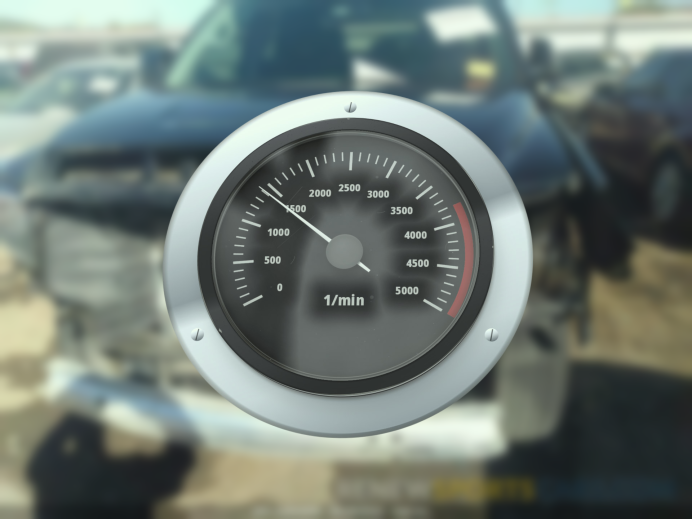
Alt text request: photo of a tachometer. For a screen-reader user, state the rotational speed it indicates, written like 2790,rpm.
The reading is 1400,rpm
